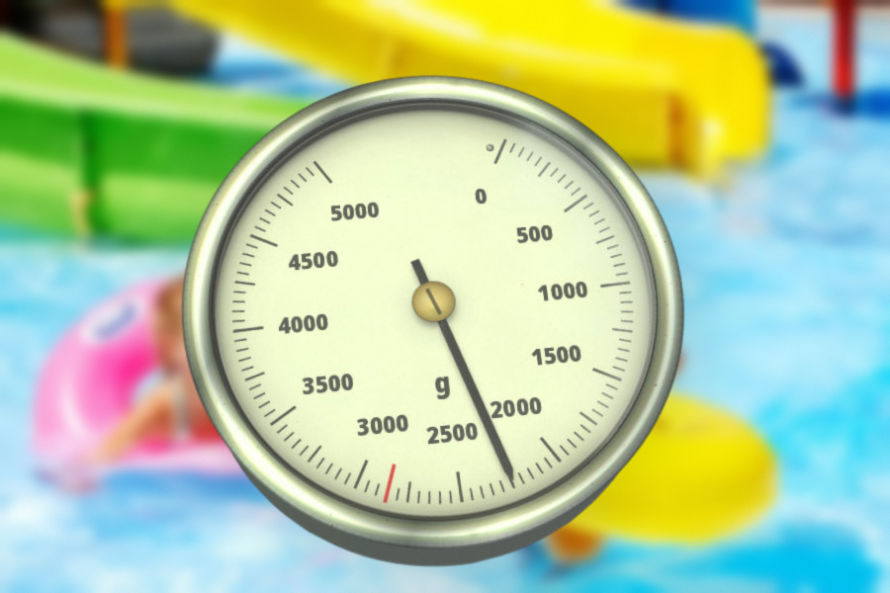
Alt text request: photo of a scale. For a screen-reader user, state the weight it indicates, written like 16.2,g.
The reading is 2250,g
